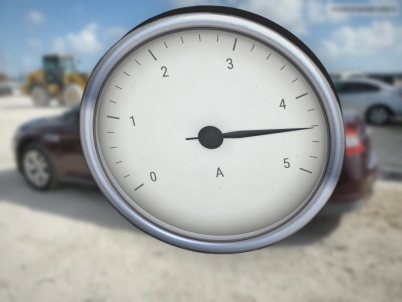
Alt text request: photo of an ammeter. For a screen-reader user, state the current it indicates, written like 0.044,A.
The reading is 4.4,A
